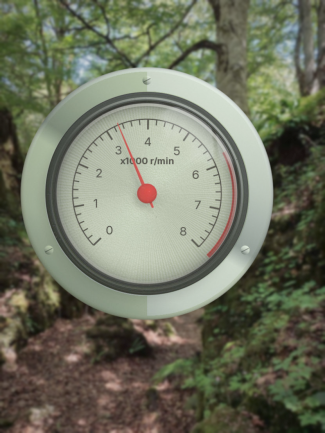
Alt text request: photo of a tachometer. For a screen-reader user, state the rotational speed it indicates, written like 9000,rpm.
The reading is 3300,rpm
